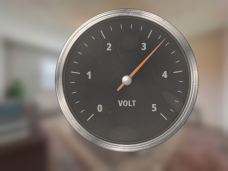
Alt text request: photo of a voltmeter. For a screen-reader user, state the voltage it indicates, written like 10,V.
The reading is 3.3,V
